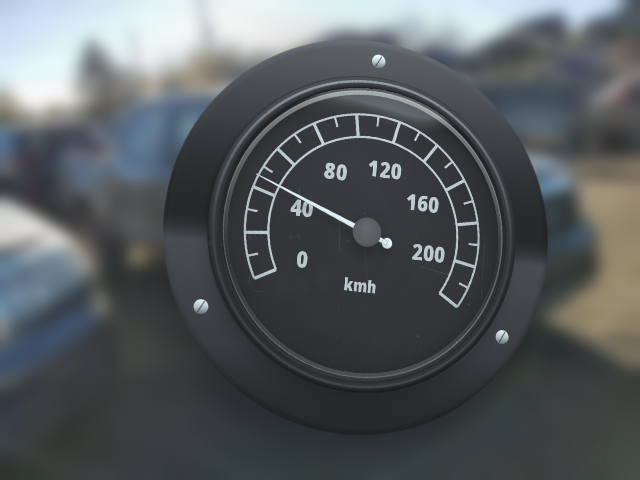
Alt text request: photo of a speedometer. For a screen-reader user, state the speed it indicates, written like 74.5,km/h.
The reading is 45,km/h
